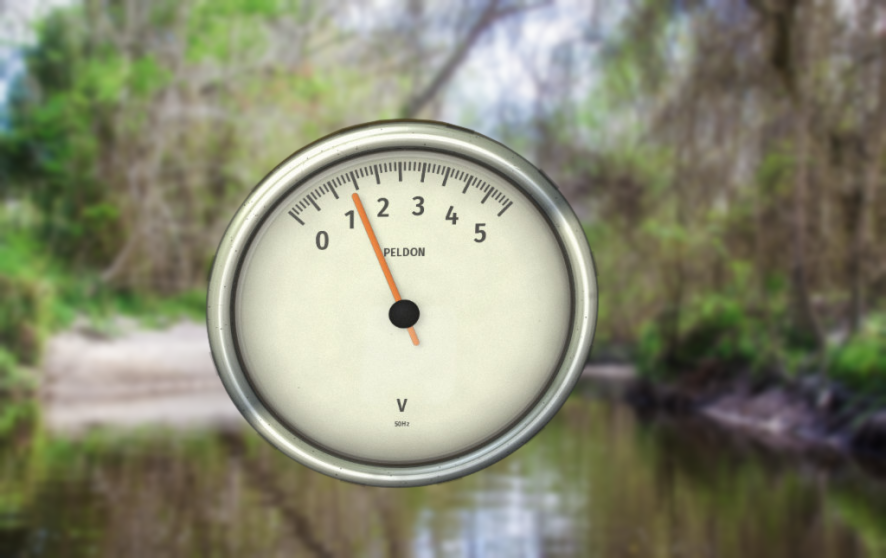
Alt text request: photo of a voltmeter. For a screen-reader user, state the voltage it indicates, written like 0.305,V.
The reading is 1.4,V
